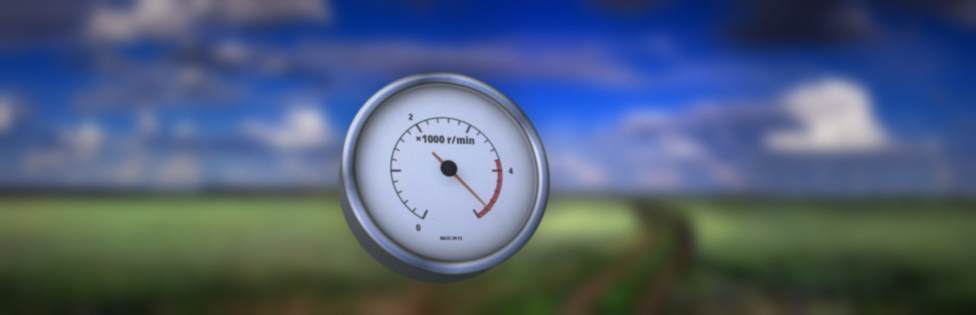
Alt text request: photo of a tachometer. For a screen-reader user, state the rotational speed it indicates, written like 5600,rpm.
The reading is 4800,rpm
